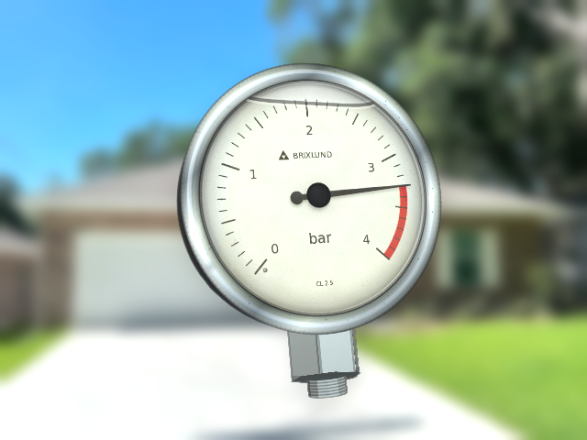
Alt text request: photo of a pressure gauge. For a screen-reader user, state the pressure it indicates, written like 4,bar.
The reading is 3.3,bar
